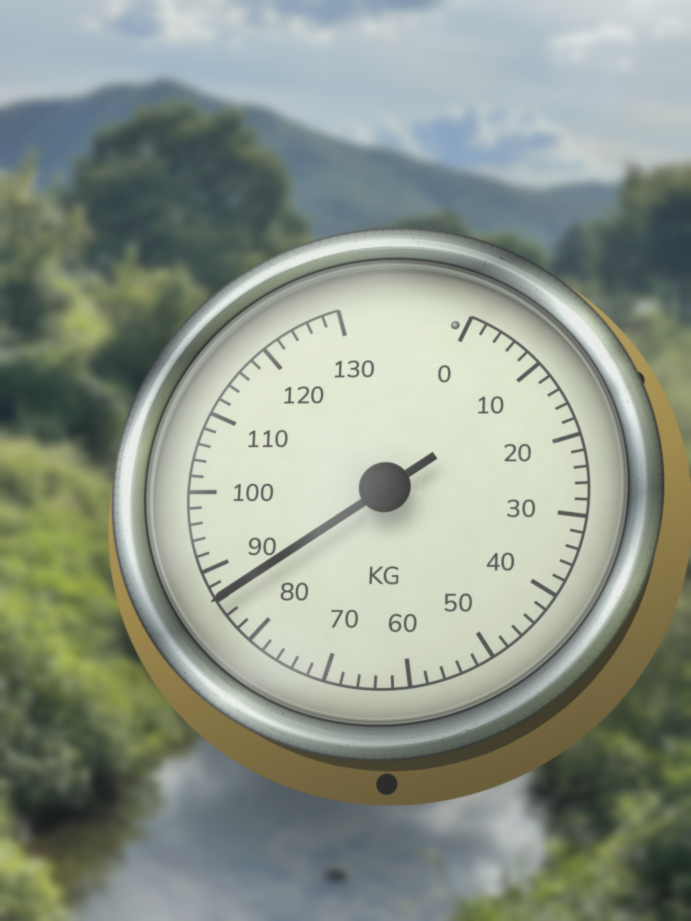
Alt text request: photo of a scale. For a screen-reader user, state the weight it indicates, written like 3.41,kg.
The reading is 86,kg
